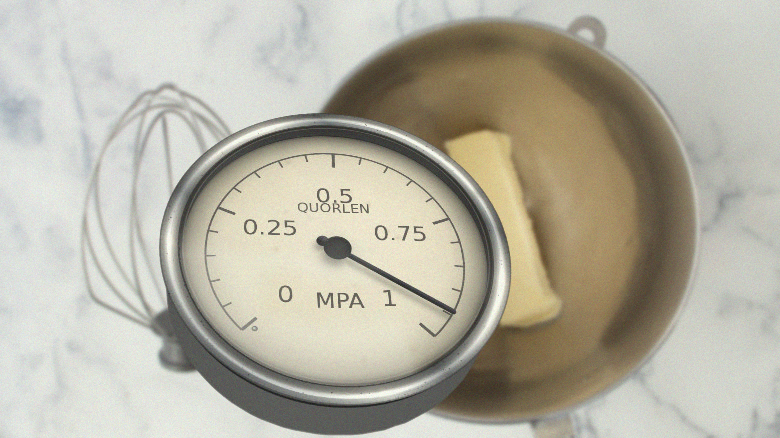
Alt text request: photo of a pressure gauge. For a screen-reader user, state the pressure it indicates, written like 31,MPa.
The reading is 0.95,MPa
